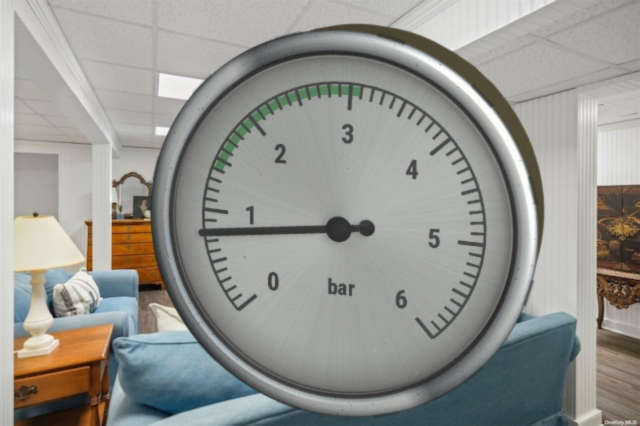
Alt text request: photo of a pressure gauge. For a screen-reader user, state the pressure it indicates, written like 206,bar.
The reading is 0.8,bar
